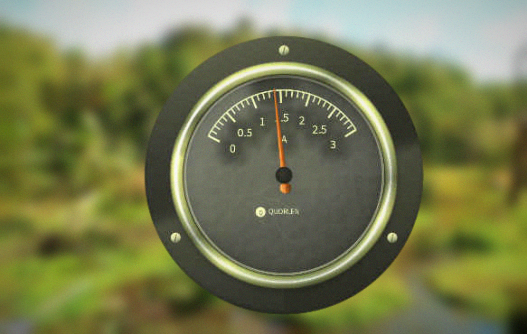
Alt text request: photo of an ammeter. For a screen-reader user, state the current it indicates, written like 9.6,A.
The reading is 1.4,A
